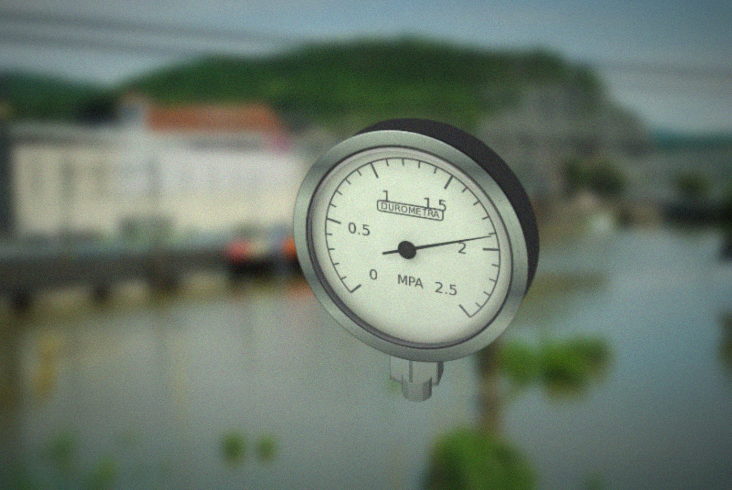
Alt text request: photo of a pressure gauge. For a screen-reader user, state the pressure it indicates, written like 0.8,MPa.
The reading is 1.9,MPa
